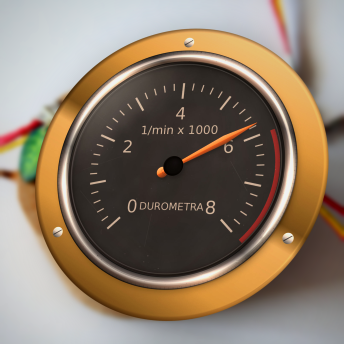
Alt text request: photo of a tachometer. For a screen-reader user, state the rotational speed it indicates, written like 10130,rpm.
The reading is 5800,rpm
